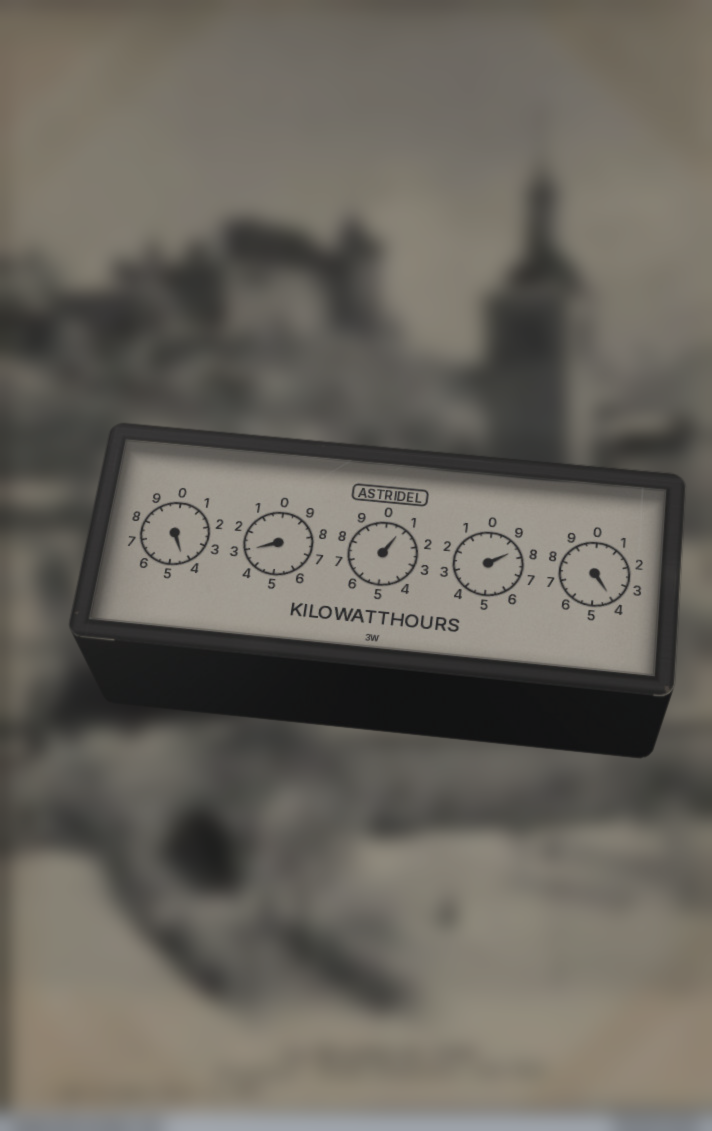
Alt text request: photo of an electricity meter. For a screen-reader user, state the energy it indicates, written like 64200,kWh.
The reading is 43084,kWh
